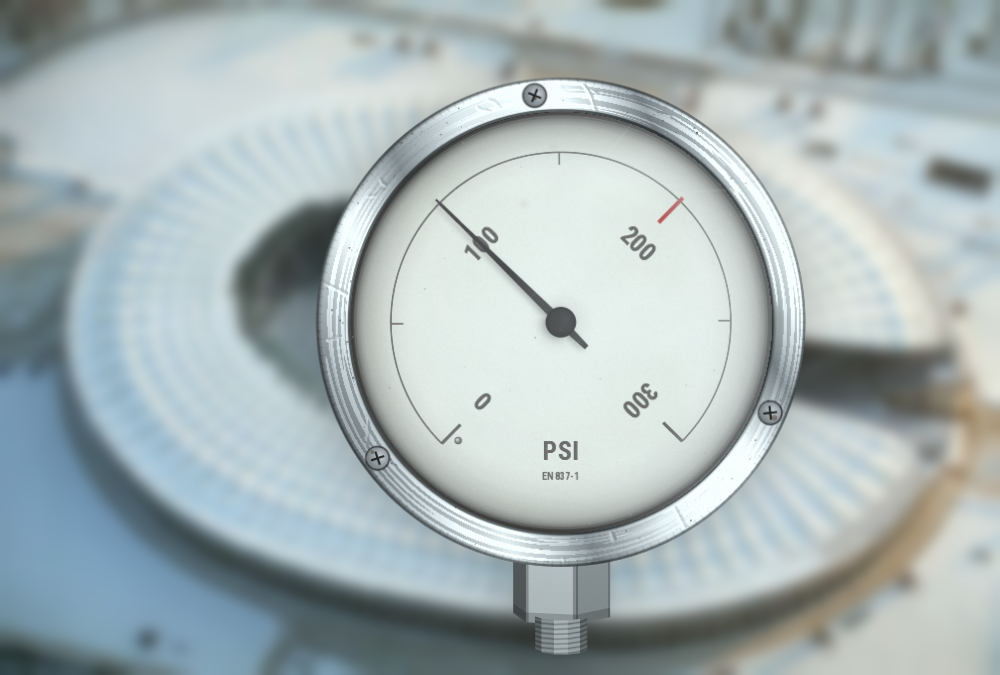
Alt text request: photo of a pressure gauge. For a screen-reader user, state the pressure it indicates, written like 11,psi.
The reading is 100,psi
